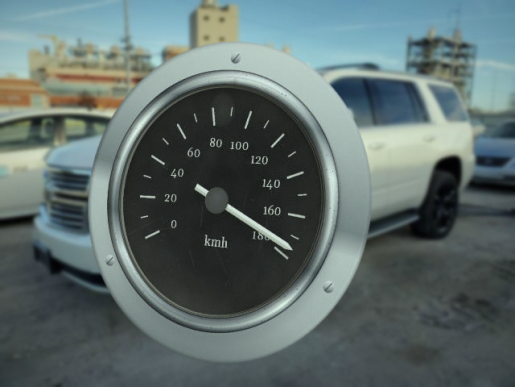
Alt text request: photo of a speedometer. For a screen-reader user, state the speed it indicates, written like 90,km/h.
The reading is 175,km/h
